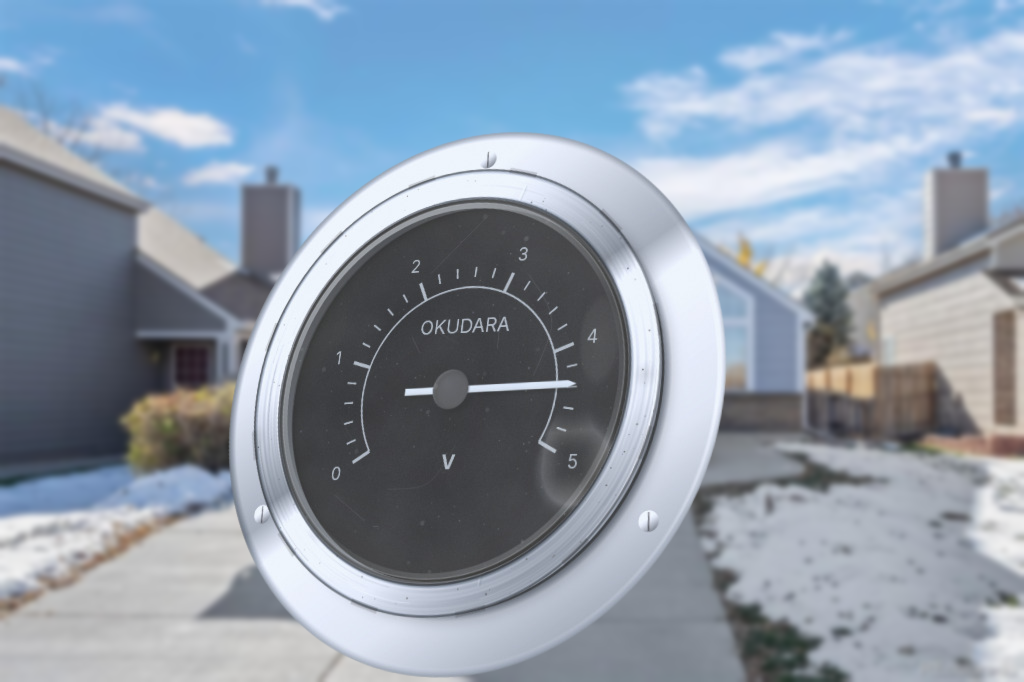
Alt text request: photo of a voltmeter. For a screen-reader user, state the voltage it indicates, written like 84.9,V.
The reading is 4.4,V
